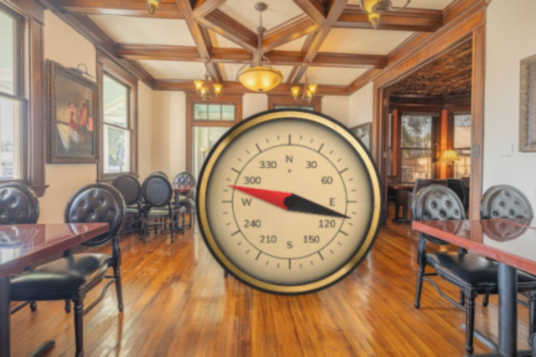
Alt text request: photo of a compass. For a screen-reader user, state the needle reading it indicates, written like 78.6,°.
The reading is 285,°
